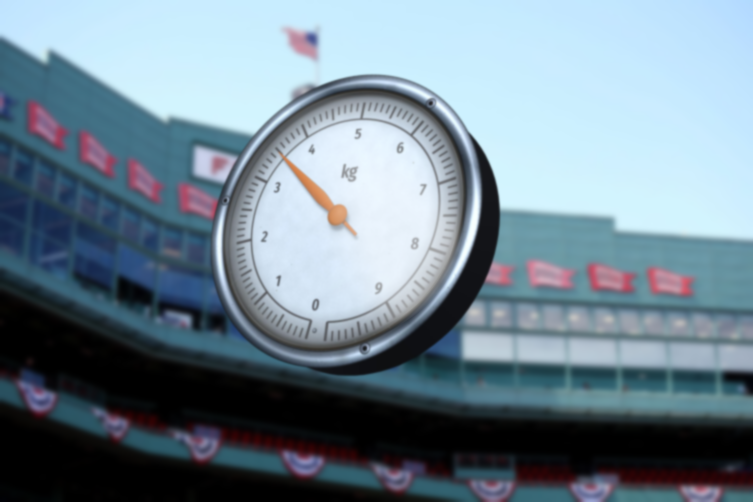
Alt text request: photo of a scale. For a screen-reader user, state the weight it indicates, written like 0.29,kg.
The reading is 3.5,kg
